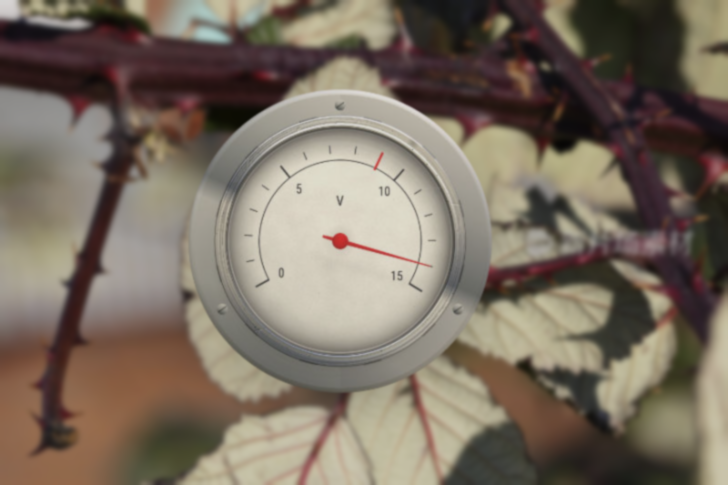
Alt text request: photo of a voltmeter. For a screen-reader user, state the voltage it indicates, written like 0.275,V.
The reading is 14,V
